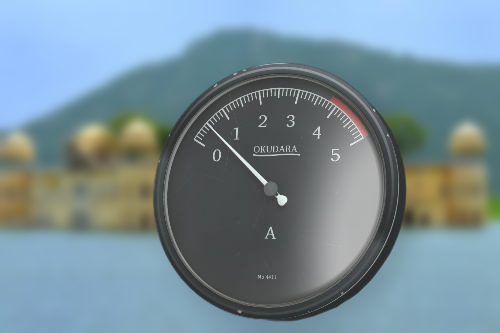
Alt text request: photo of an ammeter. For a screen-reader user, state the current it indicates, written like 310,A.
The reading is 0.5,A
